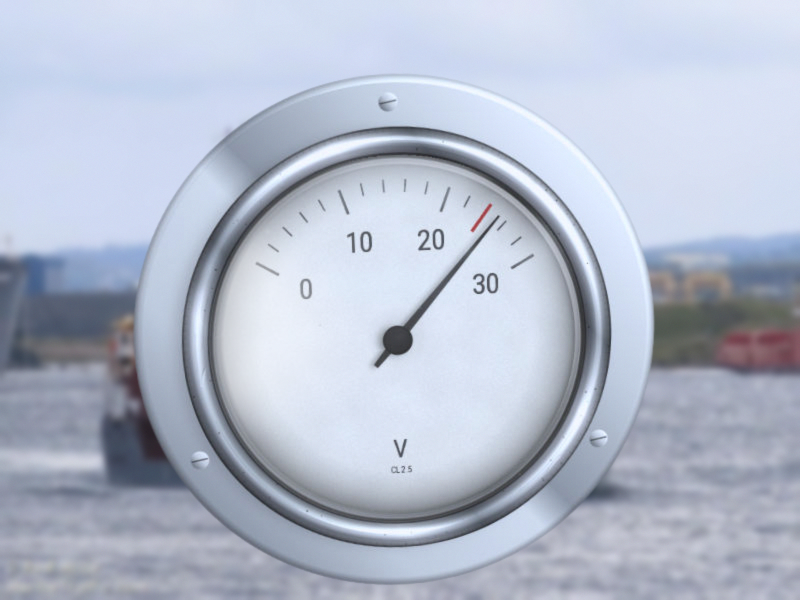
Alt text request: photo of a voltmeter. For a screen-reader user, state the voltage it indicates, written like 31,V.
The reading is 25,V
